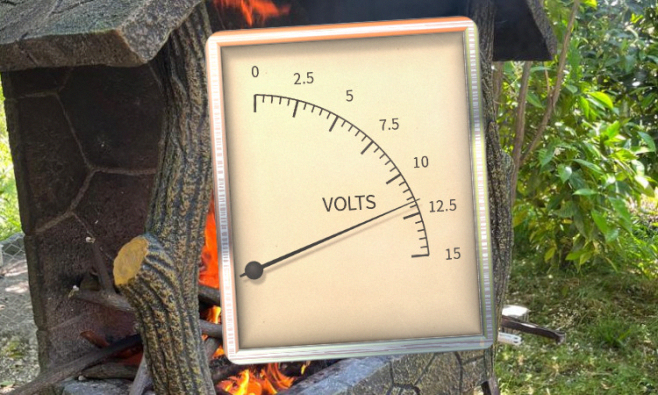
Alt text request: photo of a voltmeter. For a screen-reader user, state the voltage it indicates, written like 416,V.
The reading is 11.75,V
